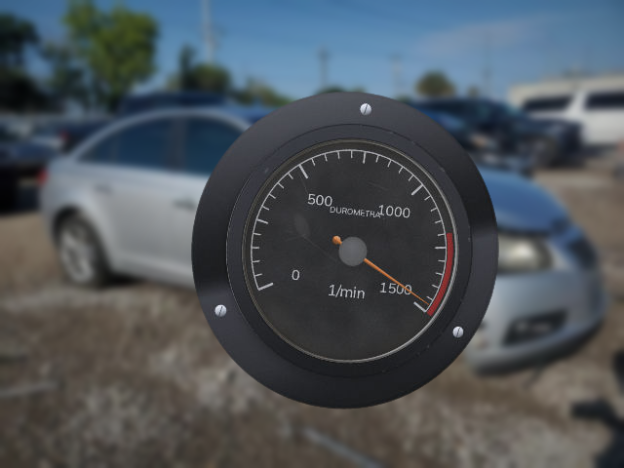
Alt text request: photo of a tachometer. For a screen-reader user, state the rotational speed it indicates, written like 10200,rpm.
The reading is 1475,rpm
